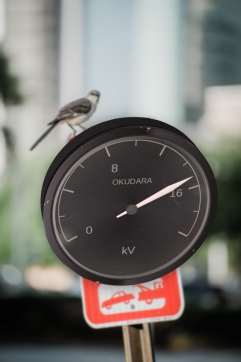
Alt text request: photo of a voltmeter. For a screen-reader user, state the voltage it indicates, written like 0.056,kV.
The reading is 15,kV
